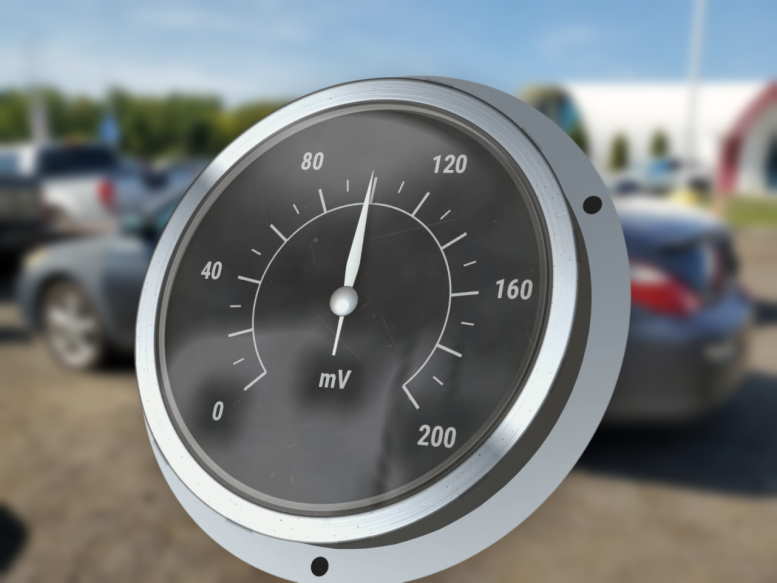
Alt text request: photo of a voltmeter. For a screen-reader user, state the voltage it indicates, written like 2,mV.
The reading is 100,mV
